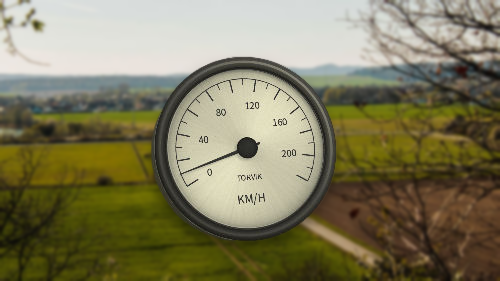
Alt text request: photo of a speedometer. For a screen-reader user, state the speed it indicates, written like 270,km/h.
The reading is 10,km/h
